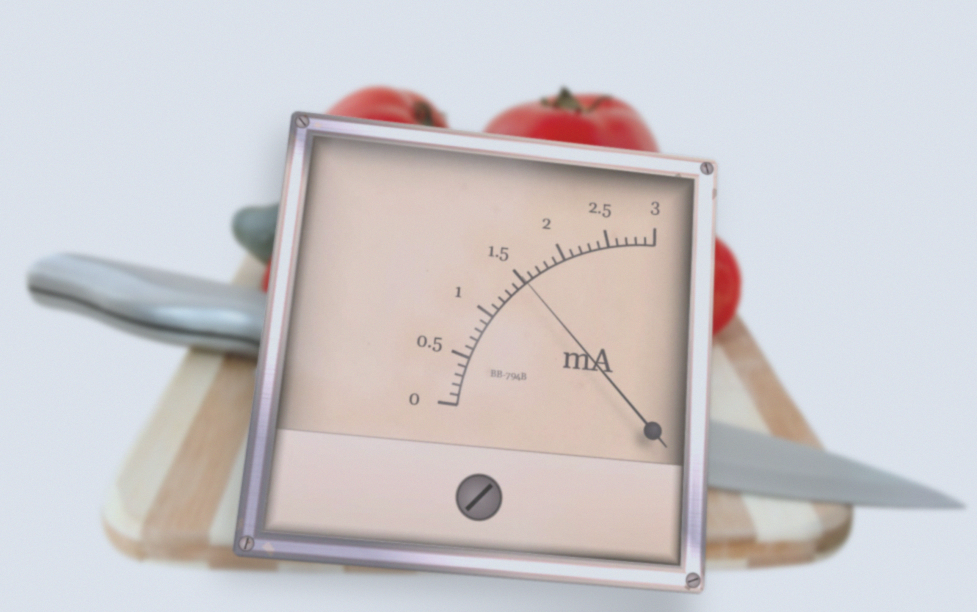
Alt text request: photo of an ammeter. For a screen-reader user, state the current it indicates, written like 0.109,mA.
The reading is 1.5,mA
